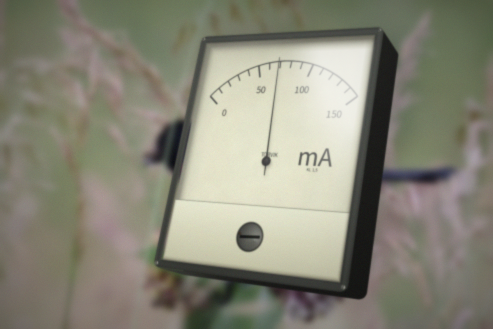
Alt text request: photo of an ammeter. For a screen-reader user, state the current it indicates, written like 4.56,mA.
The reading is 70,mA
